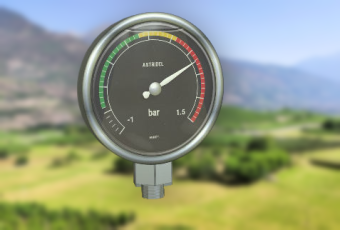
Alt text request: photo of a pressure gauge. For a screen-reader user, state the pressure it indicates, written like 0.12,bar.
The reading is 0.85,bar
